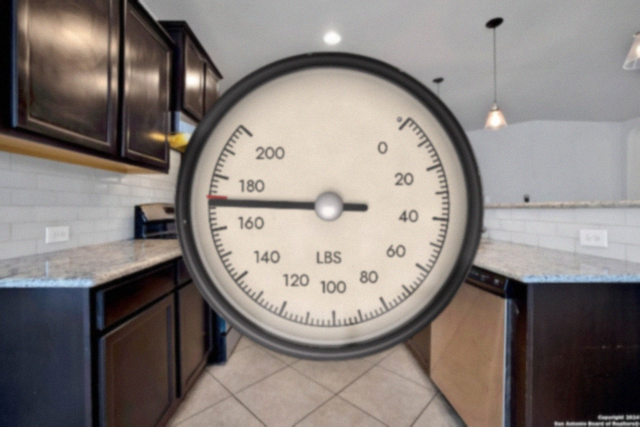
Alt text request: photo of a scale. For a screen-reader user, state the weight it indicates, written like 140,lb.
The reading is 170,lb
